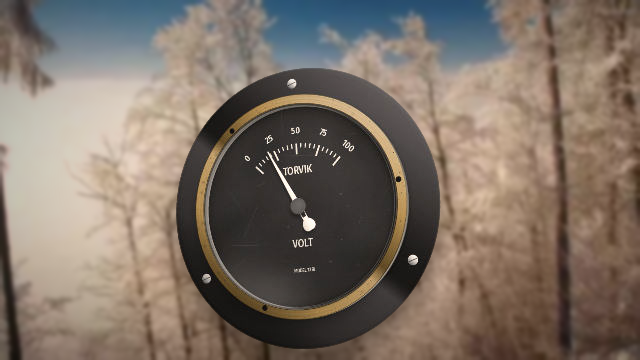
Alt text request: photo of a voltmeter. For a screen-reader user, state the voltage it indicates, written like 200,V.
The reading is 20,V
